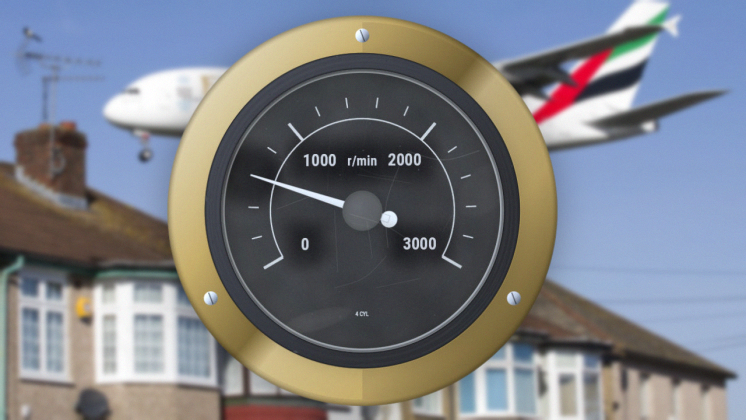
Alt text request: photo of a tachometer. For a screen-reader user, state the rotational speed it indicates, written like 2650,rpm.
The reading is 600,rpm
